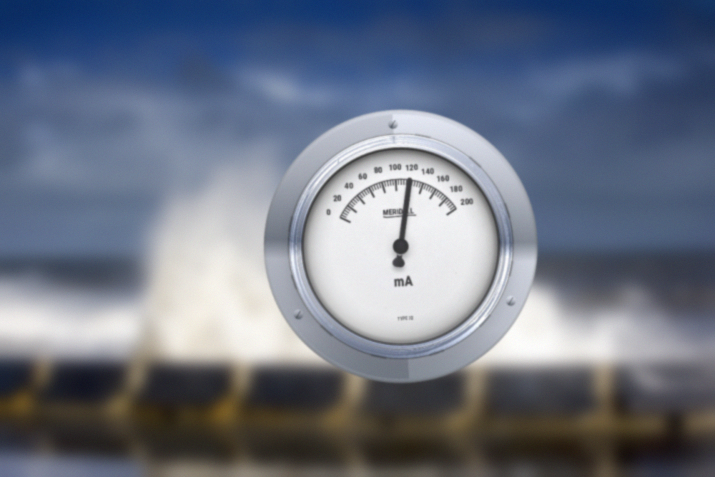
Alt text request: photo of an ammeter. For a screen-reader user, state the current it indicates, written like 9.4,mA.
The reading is 120,mA
